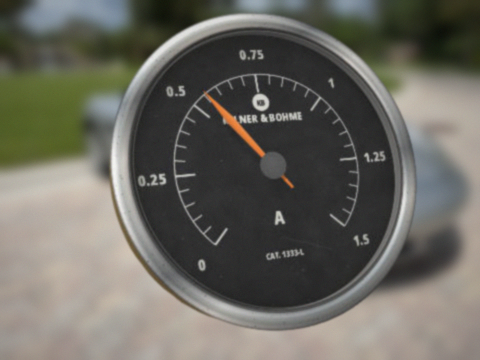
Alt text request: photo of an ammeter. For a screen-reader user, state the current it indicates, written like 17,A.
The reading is 0.55,A
